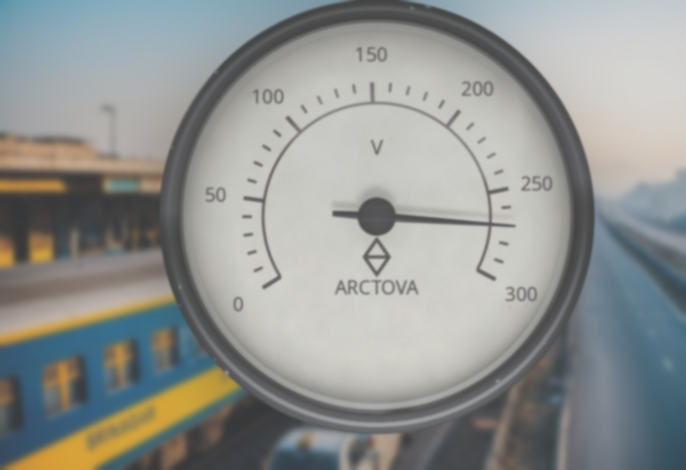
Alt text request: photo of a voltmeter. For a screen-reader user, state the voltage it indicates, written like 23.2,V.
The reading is 270,V
